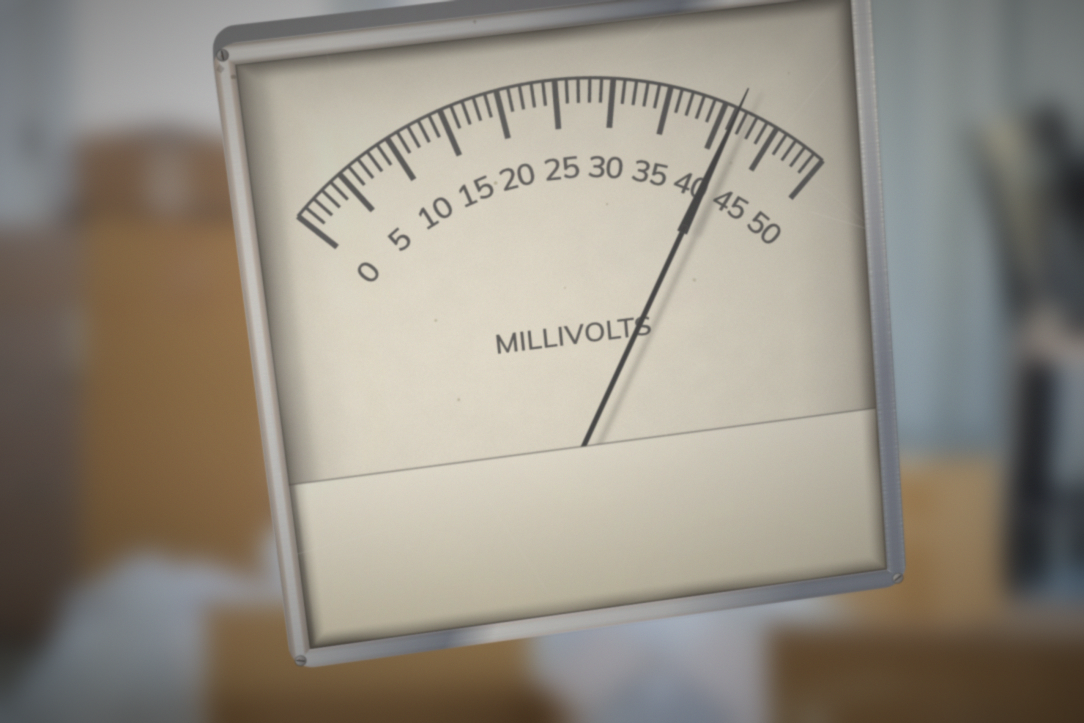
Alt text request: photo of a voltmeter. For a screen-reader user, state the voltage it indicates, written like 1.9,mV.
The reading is 41,mV
